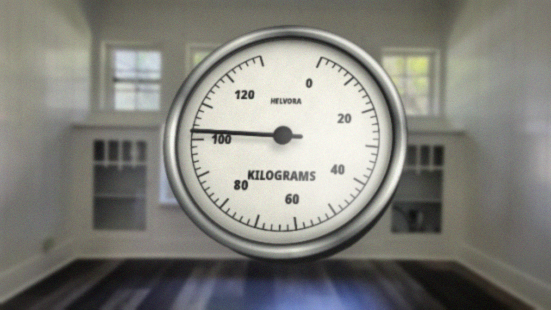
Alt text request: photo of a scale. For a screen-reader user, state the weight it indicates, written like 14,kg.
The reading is 102,kg
